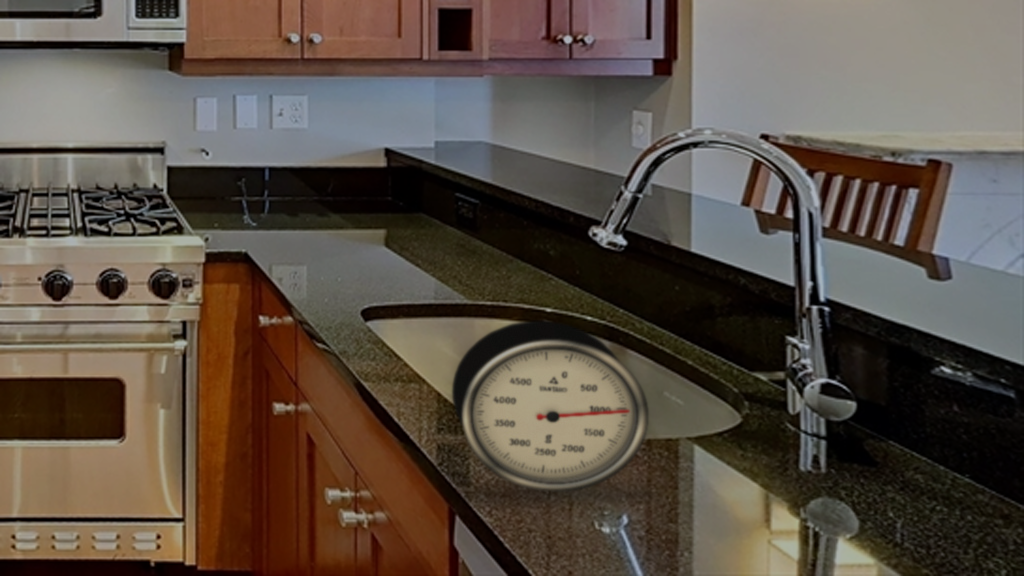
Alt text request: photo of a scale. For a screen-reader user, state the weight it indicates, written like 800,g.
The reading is 1000,g
